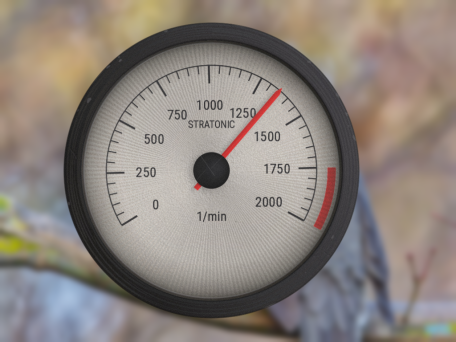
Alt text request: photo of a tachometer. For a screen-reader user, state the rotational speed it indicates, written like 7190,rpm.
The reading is 1350,rpm
